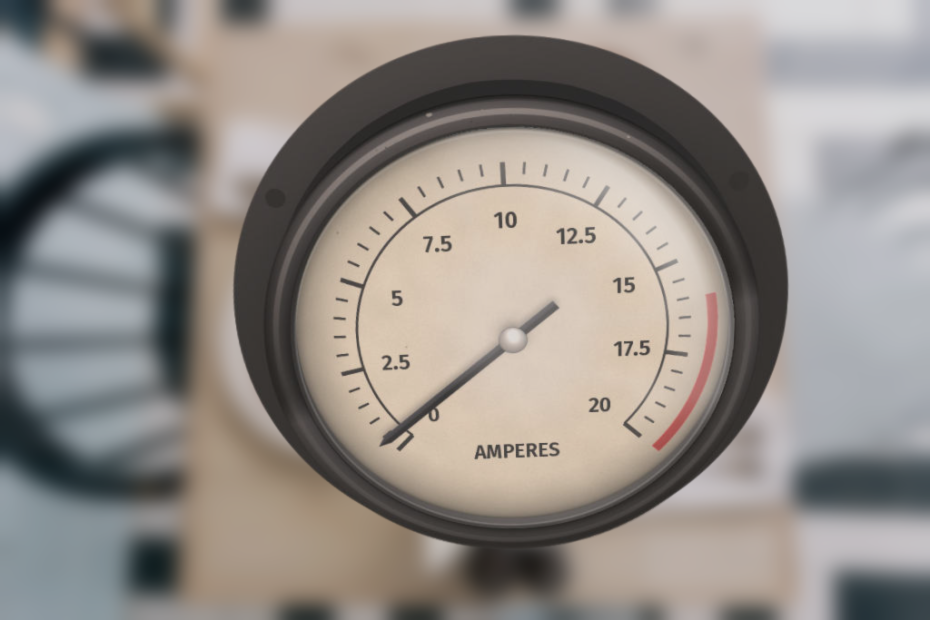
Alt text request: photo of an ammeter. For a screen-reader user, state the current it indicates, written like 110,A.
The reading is 0.5,A
